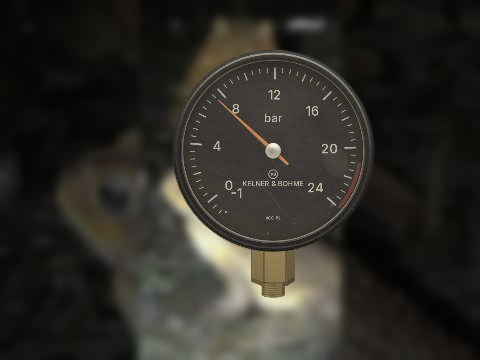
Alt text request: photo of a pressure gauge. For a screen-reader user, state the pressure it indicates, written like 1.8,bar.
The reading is 7.5,bar
